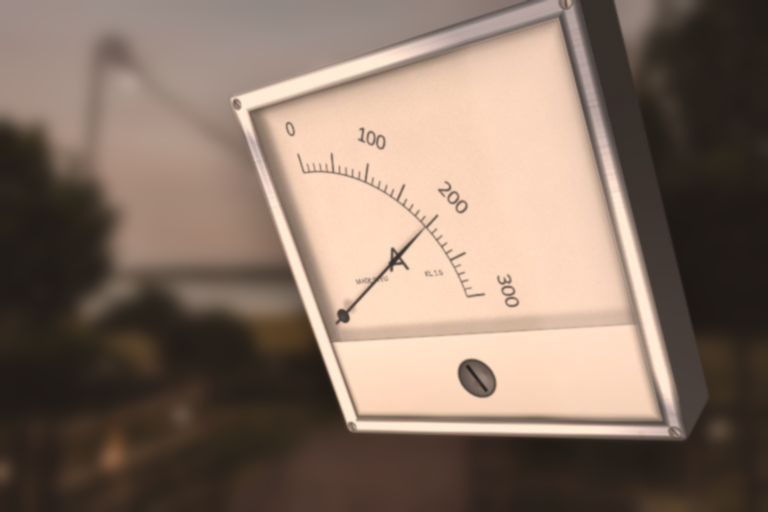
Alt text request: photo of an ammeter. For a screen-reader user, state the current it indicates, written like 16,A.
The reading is 200,A
